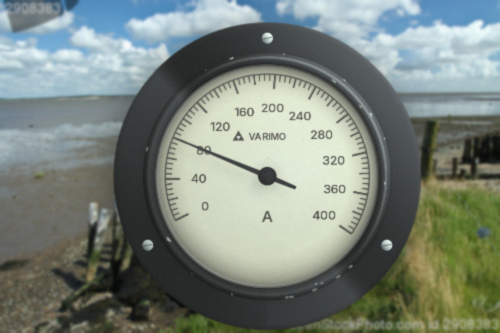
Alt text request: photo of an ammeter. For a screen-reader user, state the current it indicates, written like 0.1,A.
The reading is 80,A
